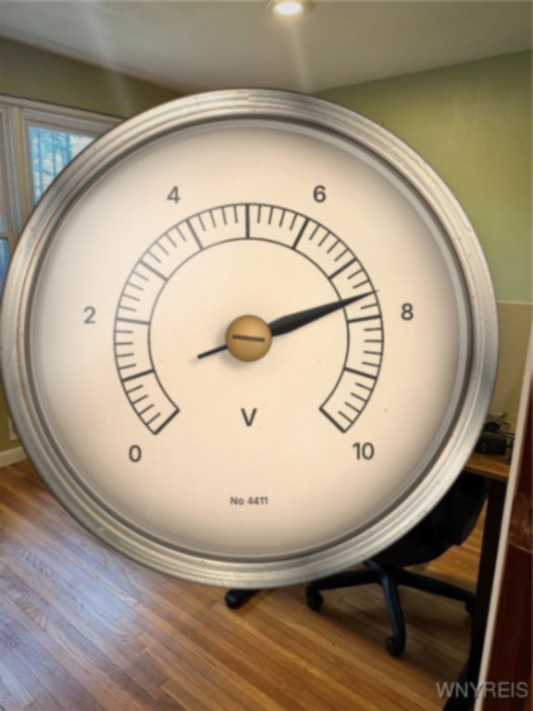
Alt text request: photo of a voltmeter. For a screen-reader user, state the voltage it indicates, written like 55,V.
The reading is 7.6,V
